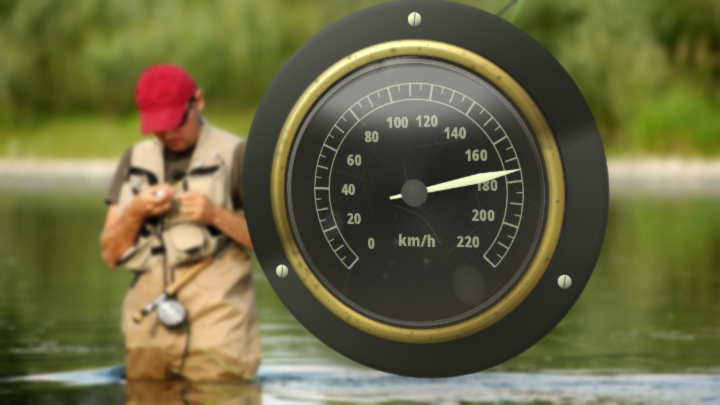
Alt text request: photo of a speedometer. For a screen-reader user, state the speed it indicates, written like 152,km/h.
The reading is 175,km/h
